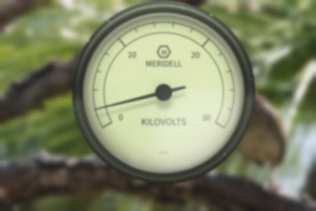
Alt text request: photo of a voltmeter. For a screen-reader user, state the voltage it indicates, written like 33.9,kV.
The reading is 2,kV
